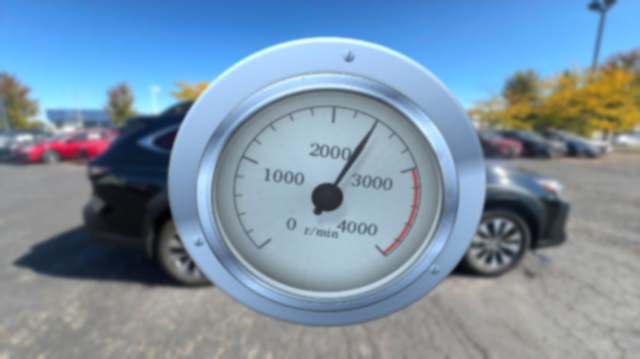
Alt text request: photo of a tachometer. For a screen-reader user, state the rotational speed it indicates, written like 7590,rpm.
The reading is 2400,rpm
